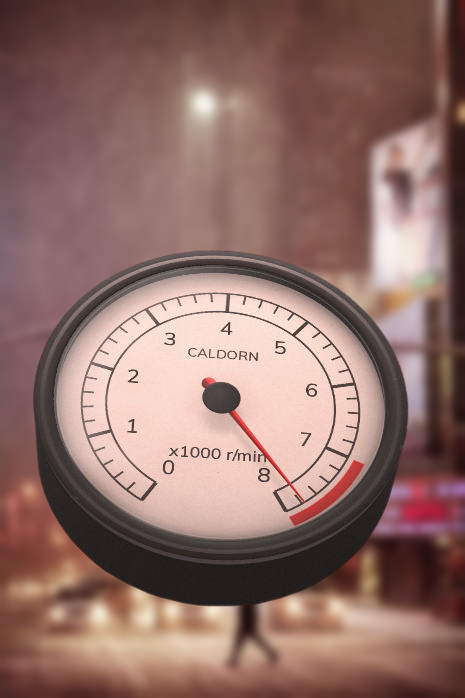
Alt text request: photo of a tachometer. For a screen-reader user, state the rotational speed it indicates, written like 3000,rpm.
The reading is 7800,rpm
